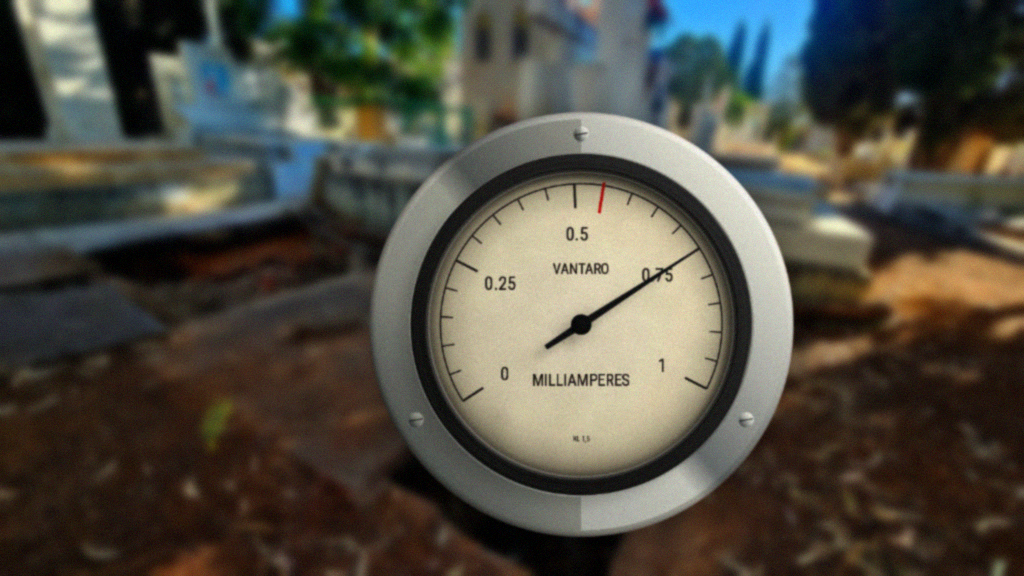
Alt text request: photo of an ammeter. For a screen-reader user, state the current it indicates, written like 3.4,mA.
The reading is 0.75,mA
